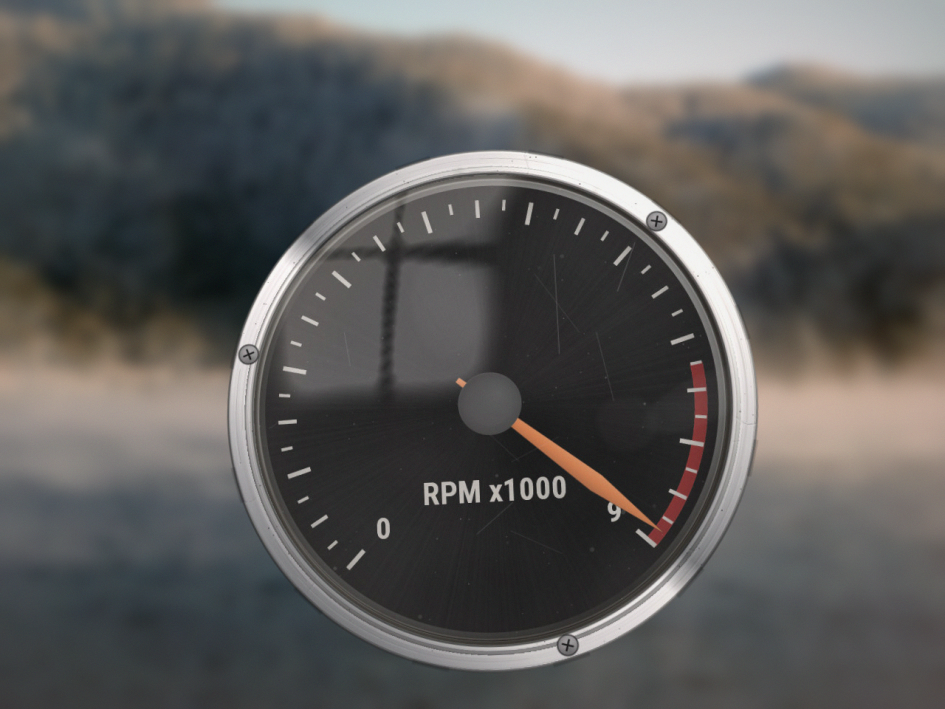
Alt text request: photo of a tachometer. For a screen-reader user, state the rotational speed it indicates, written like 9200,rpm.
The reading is 8875,rpm
